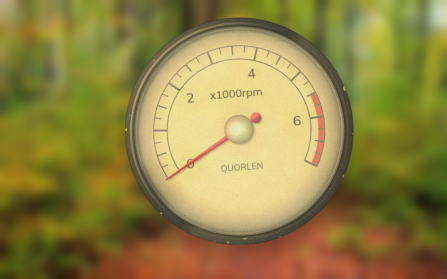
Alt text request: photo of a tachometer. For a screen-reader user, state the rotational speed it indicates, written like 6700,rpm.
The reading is 0,rpm
